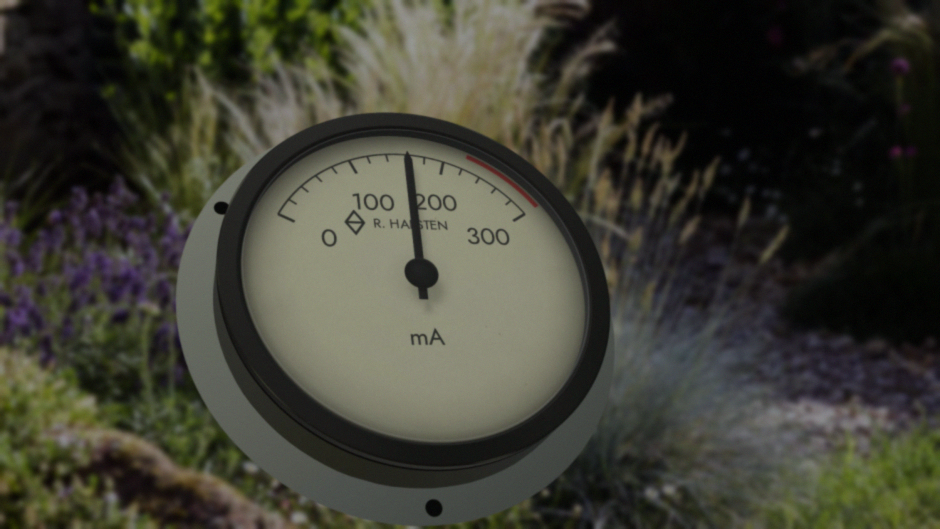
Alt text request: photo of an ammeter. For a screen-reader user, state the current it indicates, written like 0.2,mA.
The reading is 160,mA
